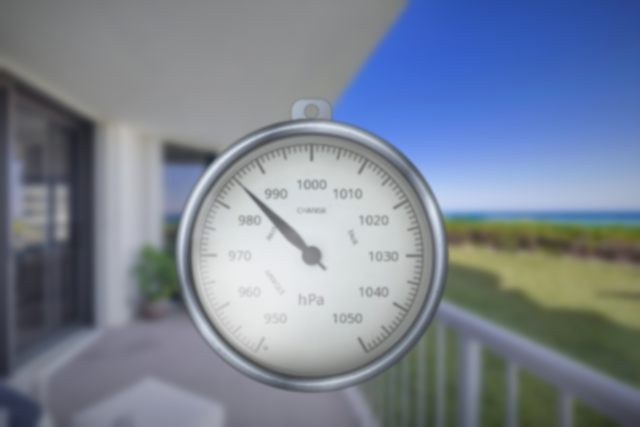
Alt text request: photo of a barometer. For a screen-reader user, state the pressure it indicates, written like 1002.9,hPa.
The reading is 985,hPa
